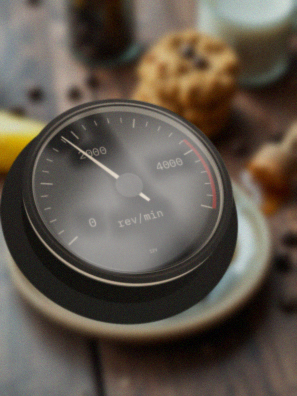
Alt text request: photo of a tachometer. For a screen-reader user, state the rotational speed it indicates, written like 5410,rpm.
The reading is 1800,rpm
